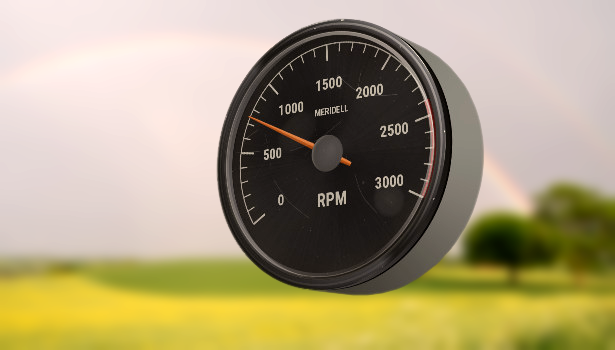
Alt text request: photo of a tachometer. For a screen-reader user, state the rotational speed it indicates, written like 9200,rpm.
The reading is 750,rpm
